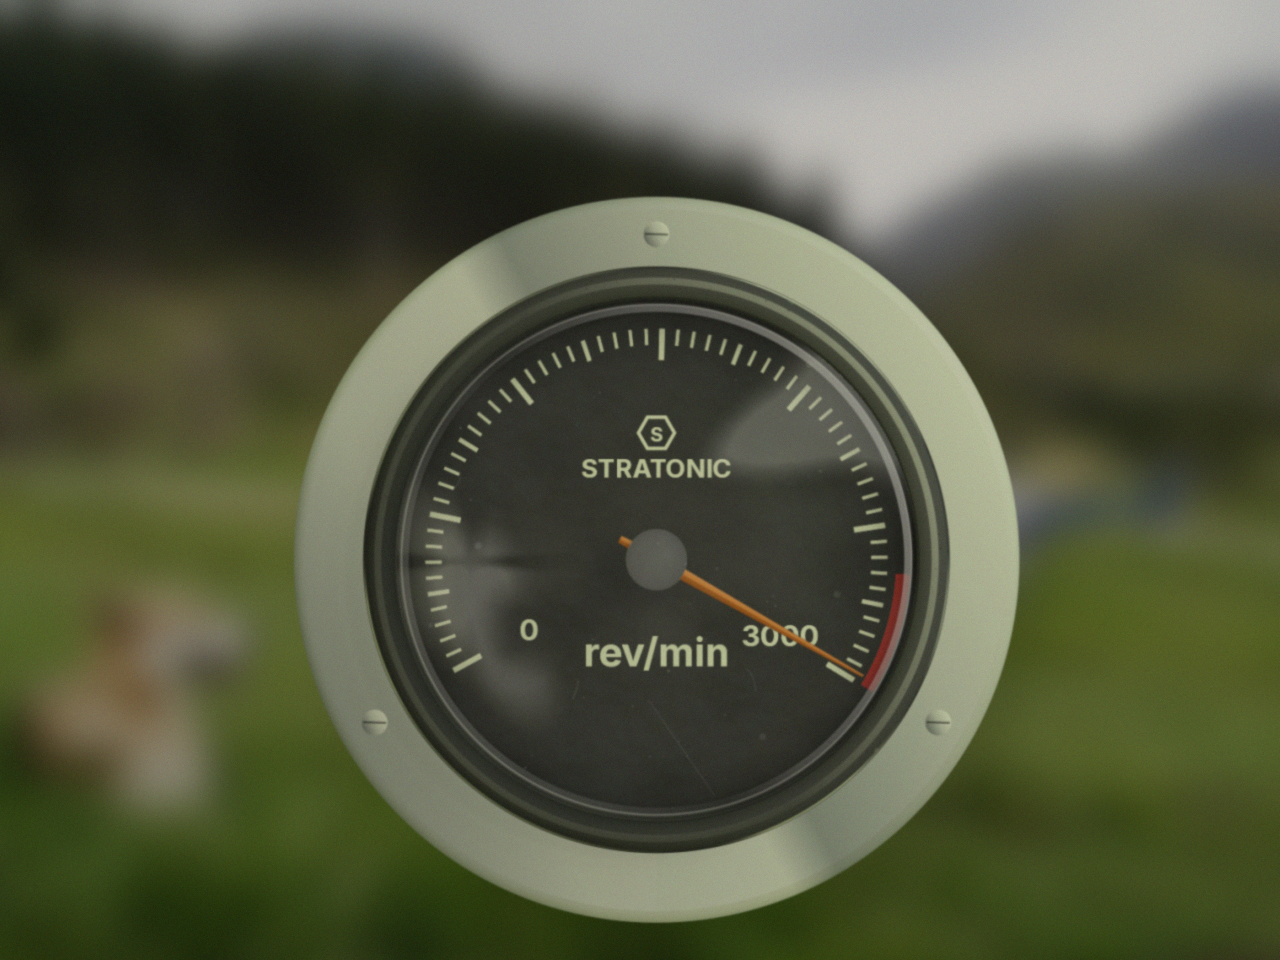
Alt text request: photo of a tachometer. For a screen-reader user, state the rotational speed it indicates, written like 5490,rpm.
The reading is 2975,rpm
